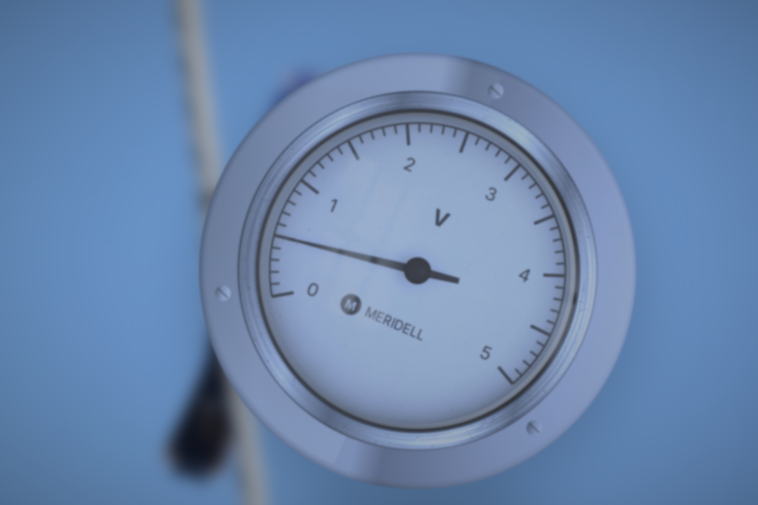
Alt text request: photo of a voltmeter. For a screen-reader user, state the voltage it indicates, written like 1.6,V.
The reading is 0.5,V
